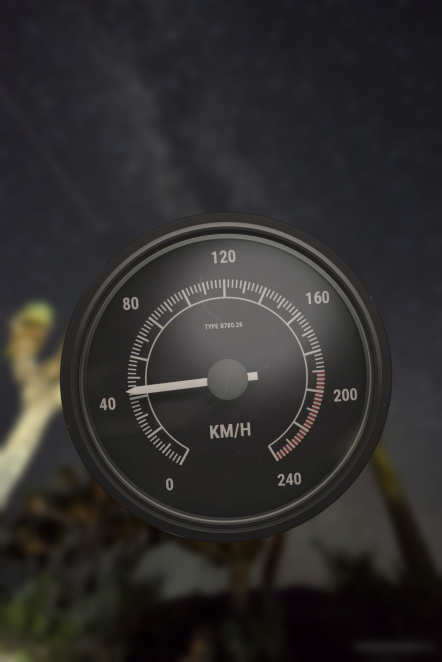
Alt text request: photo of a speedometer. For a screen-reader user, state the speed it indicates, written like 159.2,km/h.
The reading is 44,km/h
